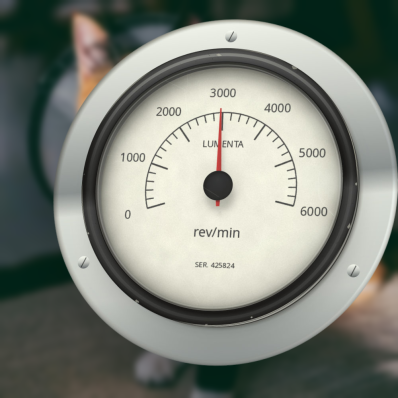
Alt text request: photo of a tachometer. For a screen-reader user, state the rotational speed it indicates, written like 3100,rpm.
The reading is 3000,rpm
